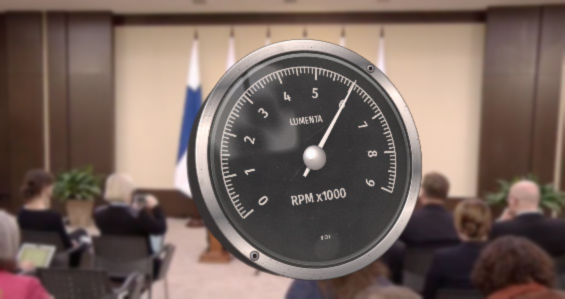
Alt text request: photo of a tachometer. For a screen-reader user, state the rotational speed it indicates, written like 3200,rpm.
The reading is 6000,rpm
